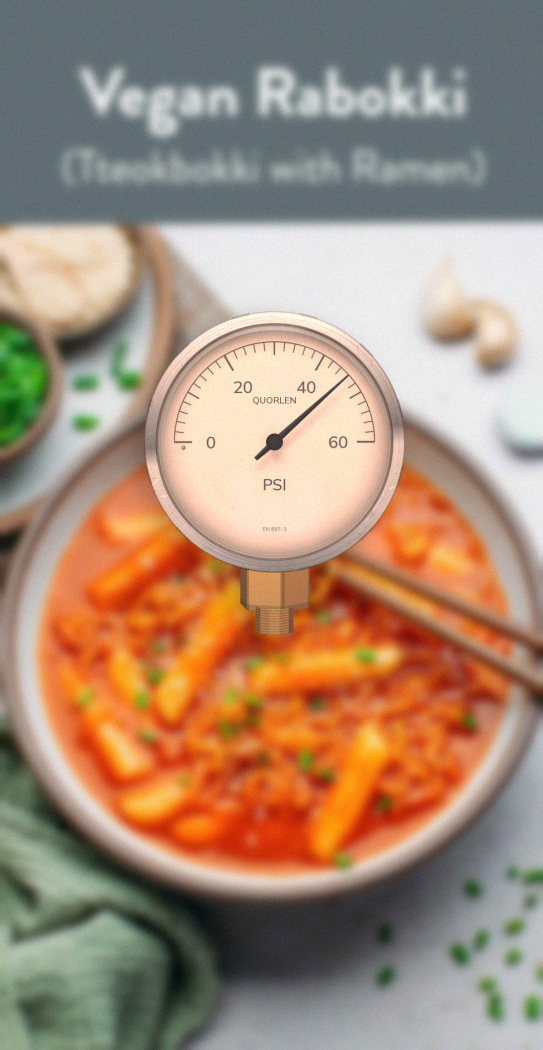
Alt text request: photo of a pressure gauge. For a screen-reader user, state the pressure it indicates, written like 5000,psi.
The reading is 46,psi
